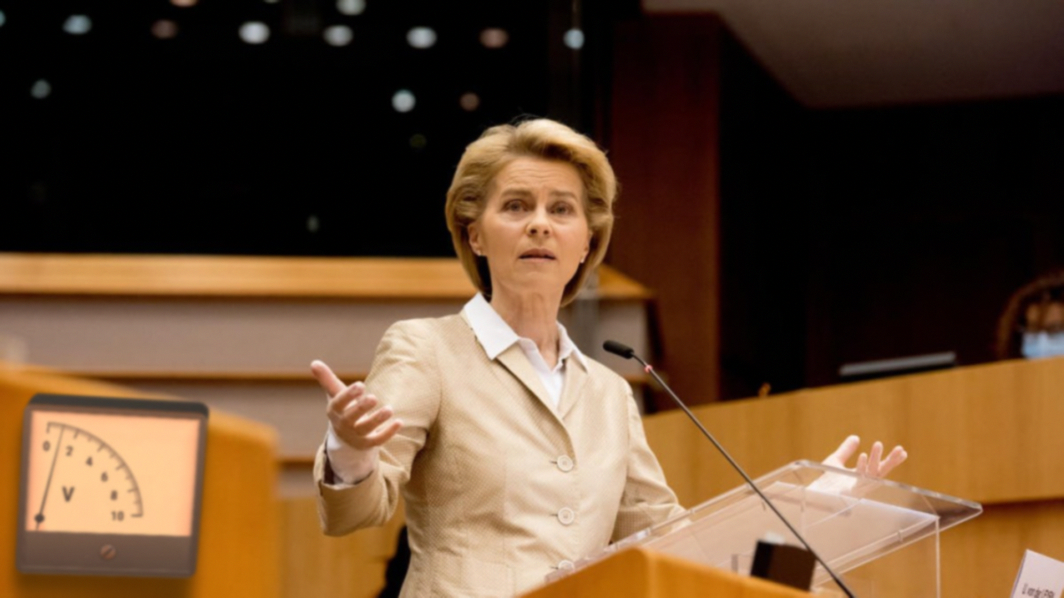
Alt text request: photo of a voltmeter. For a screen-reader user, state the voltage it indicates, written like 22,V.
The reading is 1,V
